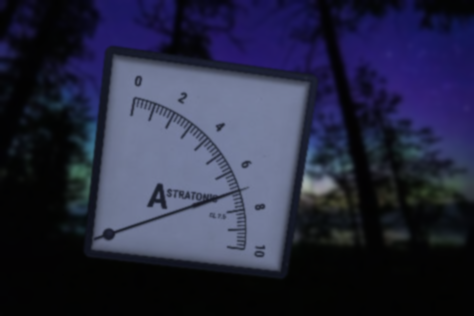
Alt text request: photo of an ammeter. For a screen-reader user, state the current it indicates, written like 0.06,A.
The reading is 7,A
